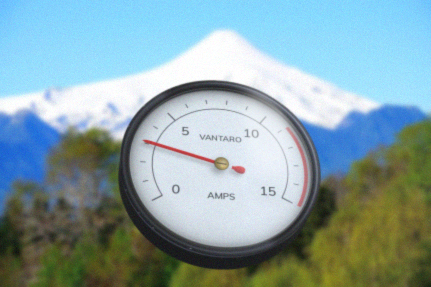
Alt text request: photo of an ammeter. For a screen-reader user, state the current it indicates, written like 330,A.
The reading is 3,A
